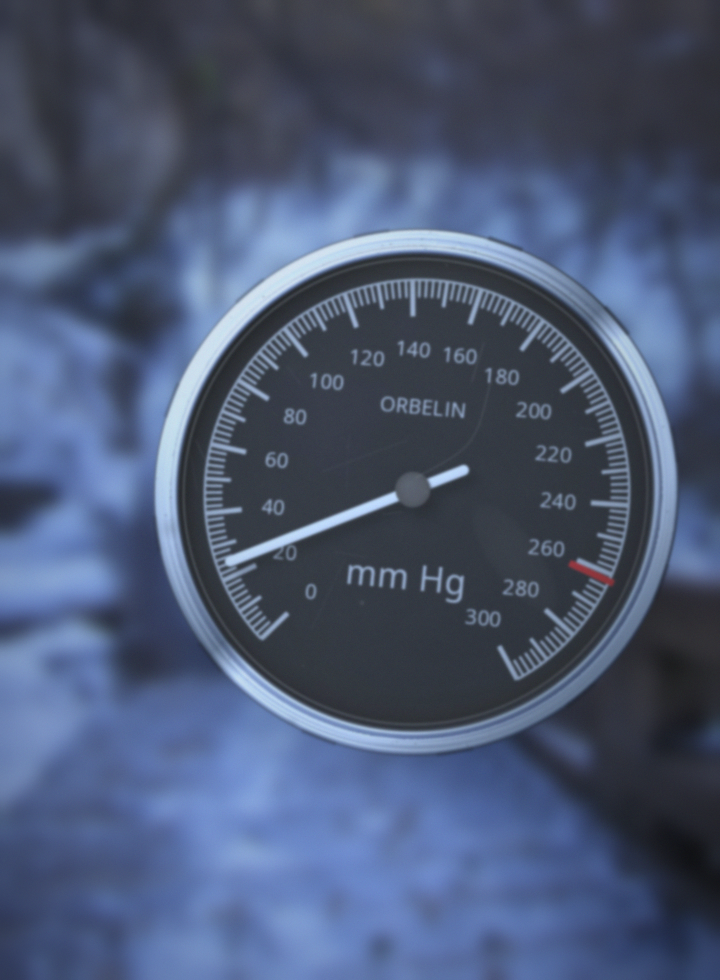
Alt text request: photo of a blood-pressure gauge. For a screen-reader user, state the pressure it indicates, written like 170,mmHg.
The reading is 24,mmHg
